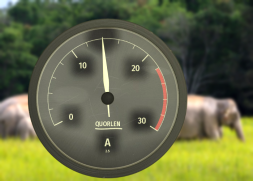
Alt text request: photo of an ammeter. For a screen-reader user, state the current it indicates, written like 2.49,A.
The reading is 14,A
